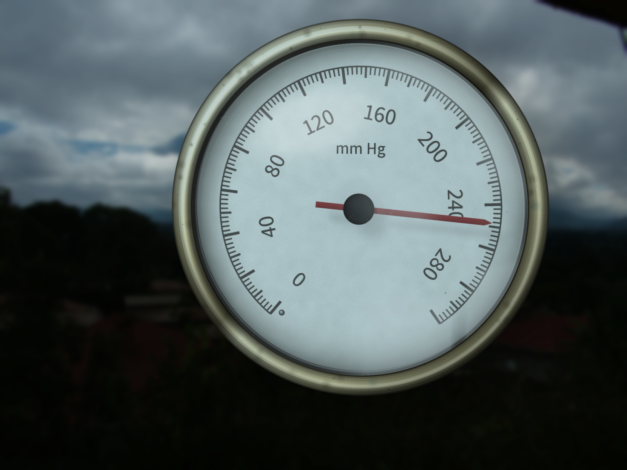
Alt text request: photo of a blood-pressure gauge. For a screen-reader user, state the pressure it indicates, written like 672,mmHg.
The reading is 248,mmHg
